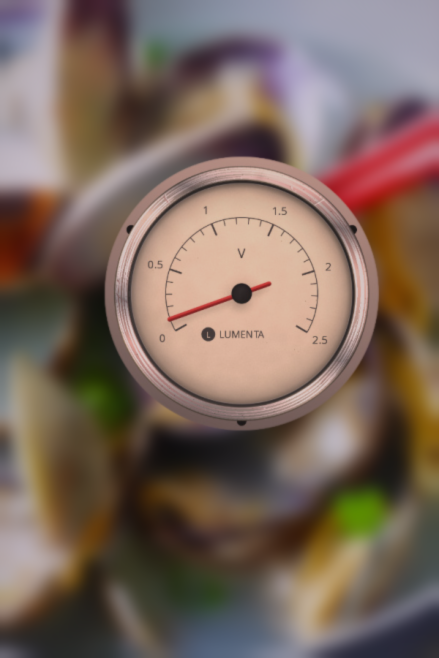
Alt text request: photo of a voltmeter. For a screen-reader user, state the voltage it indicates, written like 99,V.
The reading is 0.1,V
